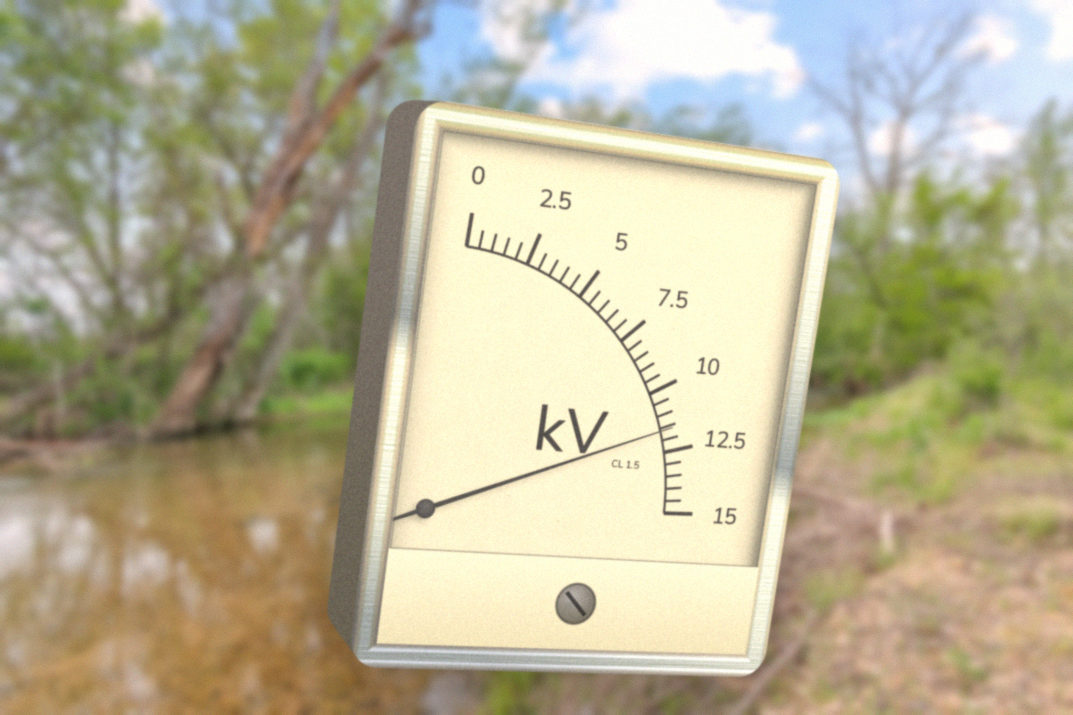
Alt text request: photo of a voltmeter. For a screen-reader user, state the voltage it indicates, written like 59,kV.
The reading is 11.5,kV
